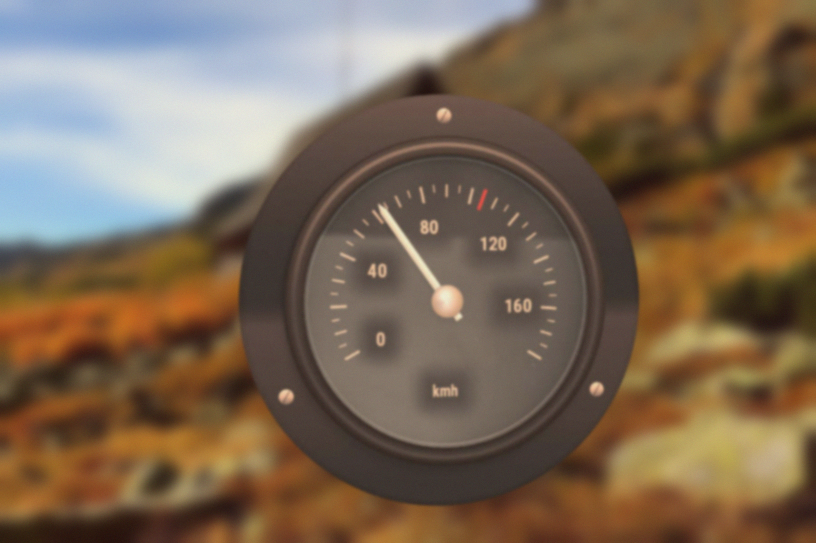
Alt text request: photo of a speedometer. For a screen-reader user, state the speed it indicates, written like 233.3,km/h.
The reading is 62.5,km/h
